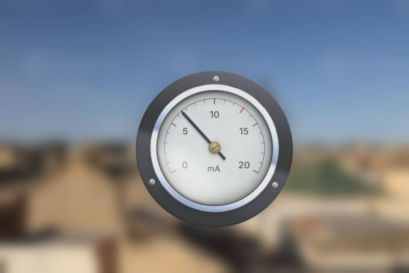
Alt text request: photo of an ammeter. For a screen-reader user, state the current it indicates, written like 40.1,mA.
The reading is 6.5,mA
